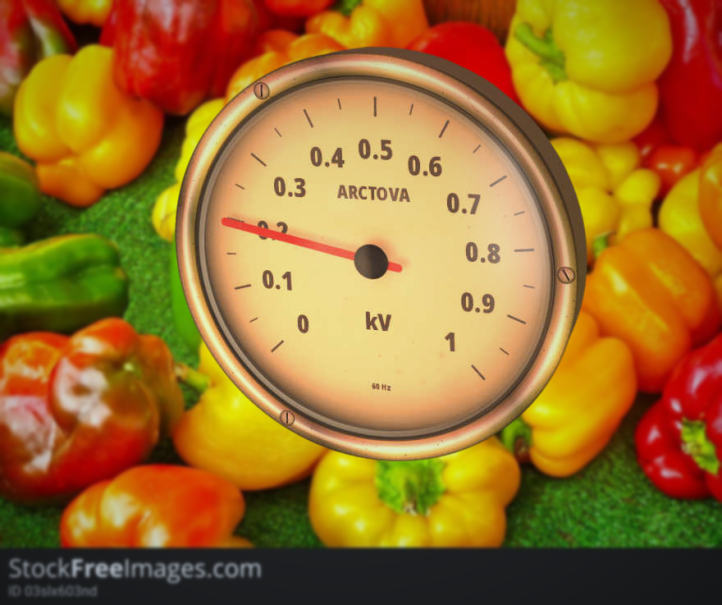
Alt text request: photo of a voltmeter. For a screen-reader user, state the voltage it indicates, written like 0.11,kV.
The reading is 0.2,kV
